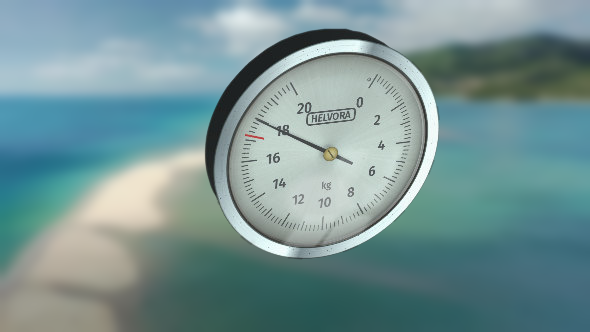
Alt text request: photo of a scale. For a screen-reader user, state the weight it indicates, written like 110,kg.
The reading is 18,kg
